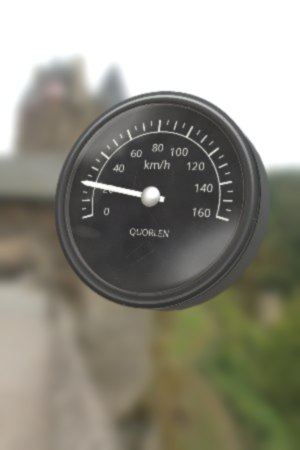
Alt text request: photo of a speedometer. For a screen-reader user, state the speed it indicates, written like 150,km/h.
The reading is 20,km/h
